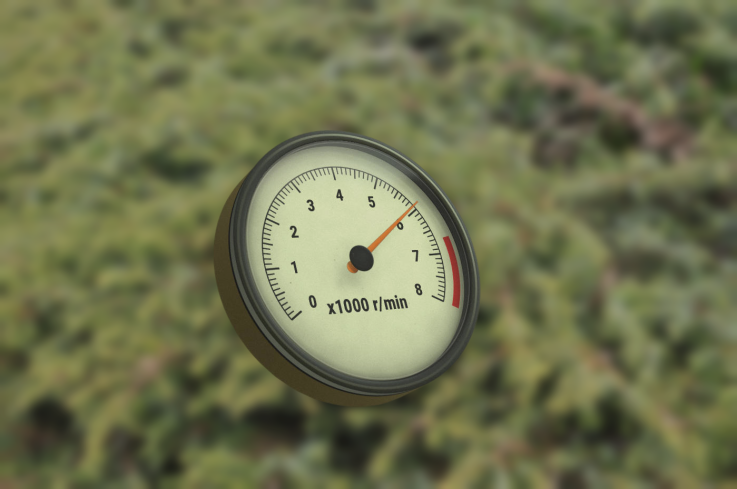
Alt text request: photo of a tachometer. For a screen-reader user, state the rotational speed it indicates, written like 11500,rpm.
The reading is 5900,rpm
